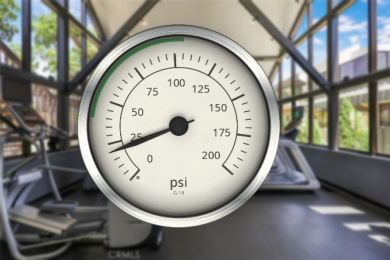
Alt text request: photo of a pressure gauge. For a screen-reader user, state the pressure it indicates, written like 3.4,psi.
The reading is 20,psi
